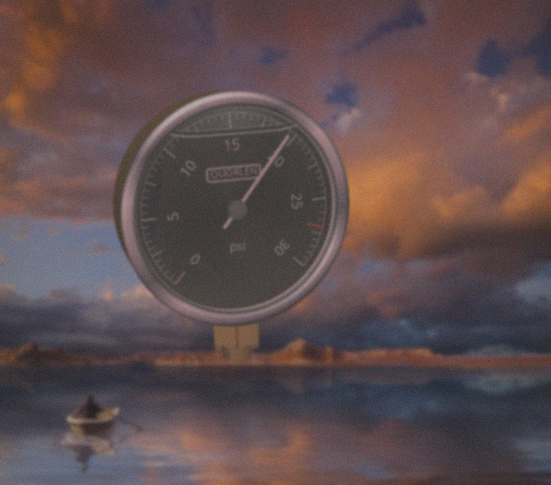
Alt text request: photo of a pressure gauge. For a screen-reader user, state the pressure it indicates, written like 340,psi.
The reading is 19.5,psi
